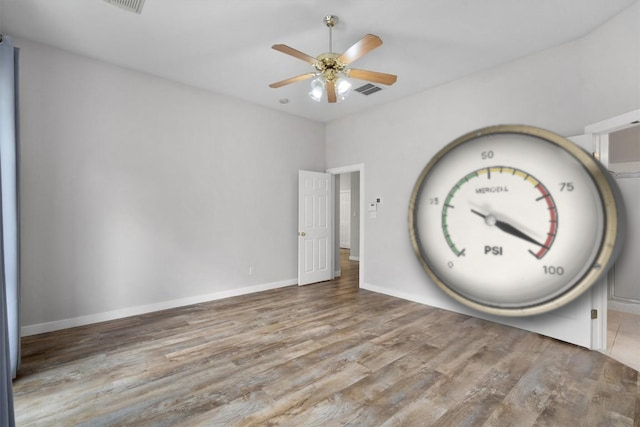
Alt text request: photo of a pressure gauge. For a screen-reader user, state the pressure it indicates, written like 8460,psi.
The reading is 95,psi
